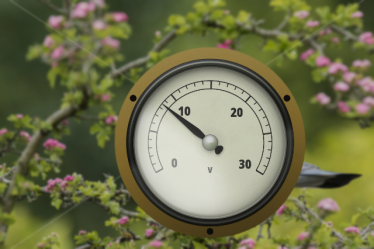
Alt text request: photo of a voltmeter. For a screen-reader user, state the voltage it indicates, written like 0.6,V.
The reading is 8.5,V
